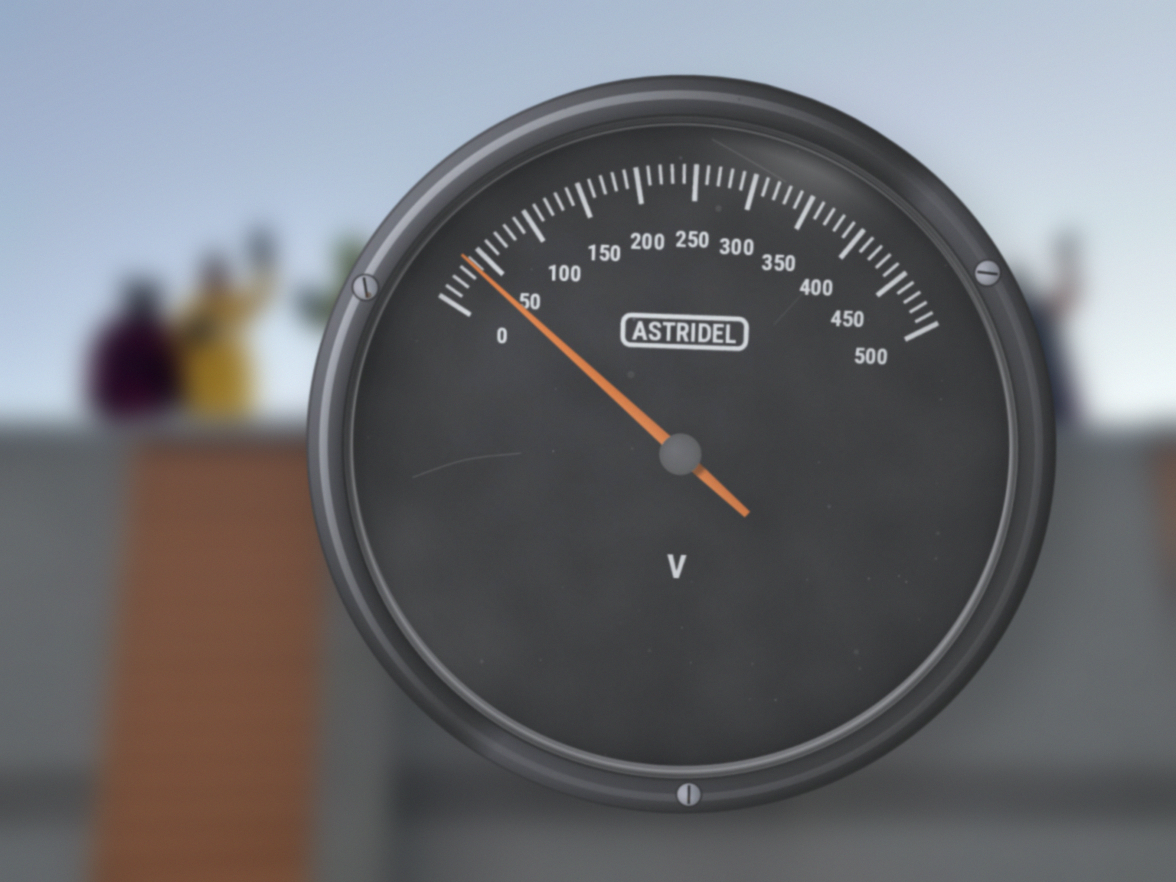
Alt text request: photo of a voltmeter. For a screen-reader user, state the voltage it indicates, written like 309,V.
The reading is 40,V
